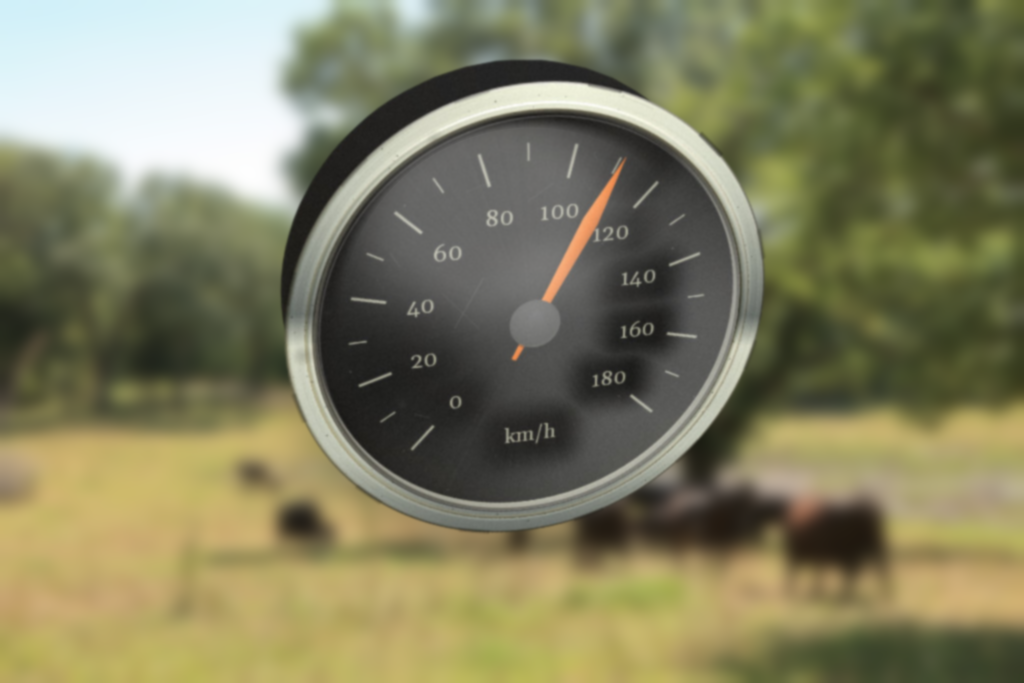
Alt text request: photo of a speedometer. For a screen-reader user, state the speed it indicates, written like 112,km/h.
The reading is 110,km/h
